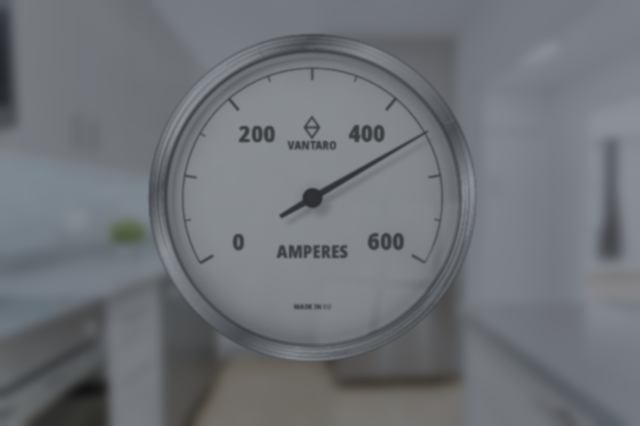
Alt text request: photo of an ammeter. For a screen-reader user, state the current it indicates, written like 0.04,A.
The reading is 450,A
